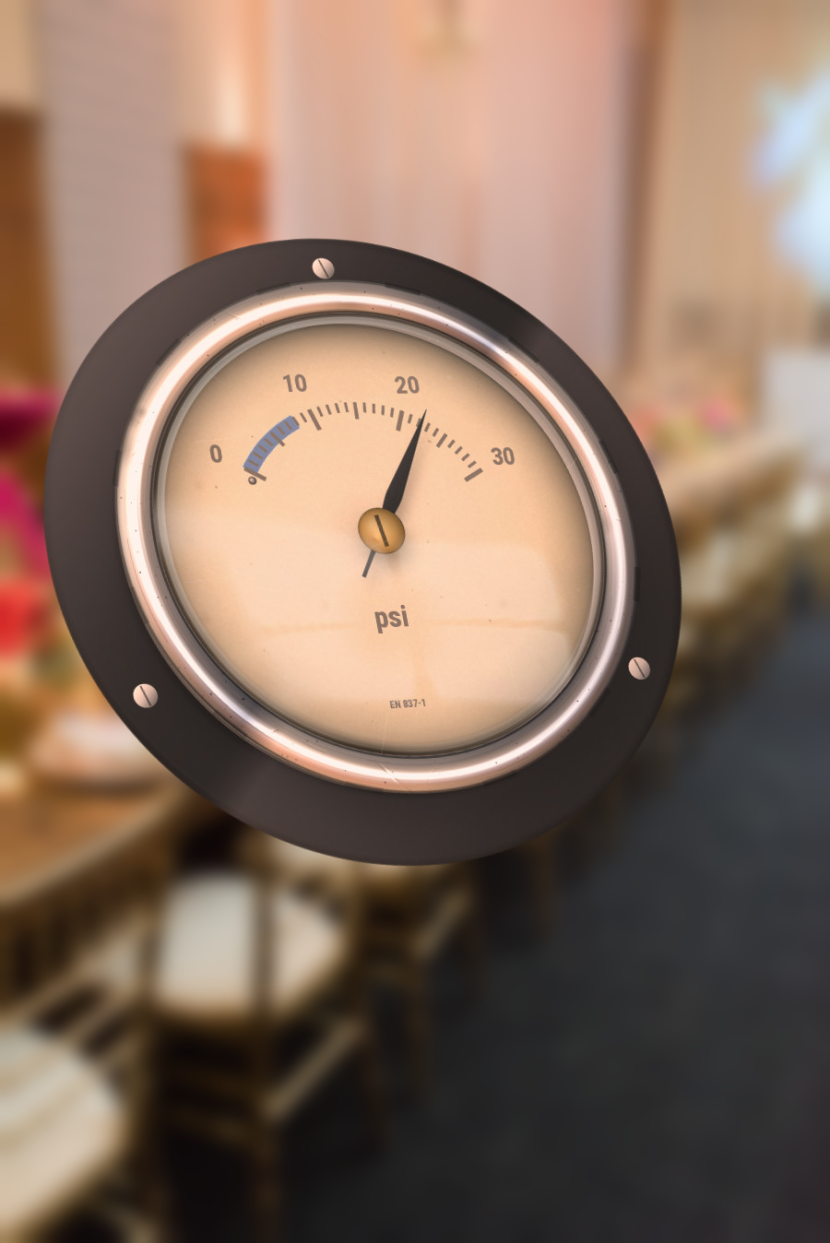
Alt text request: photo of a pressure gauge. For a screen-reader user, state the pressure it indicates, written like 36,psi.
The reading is 22,psi
